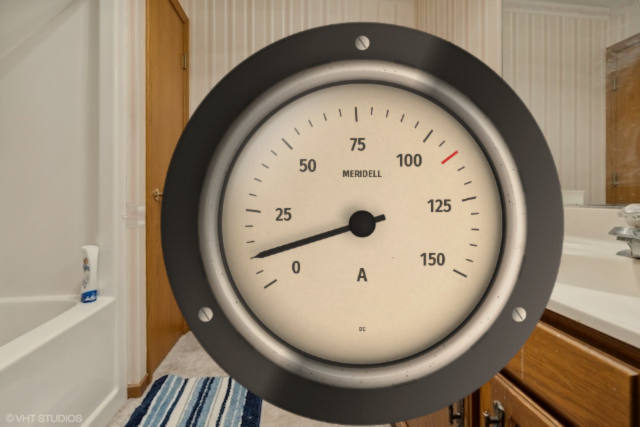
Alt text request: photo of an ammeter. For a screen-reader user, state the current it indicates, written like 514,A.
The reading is 10,A
